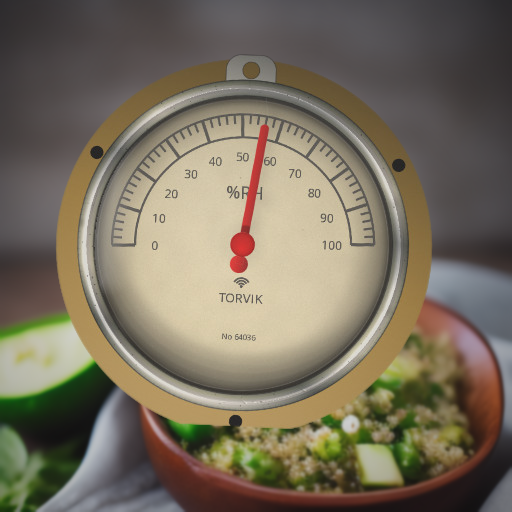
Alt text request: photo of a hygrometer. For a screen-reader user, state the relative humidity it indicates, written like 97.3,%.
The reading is 56,%
